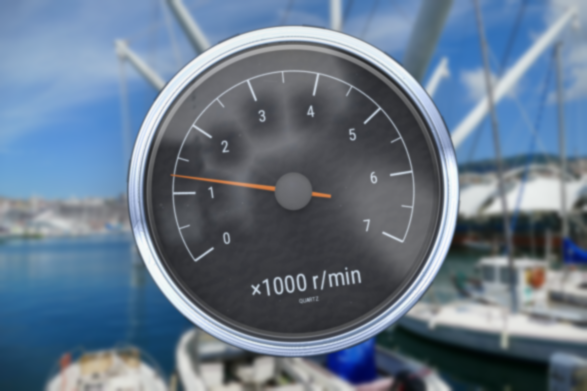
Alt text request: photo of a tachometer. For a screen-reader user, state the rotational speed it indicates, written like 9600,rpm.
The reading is 1250,rpm
